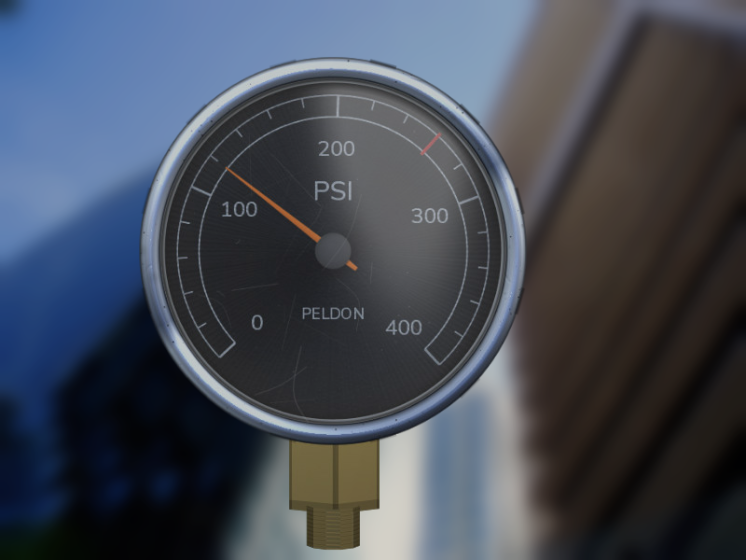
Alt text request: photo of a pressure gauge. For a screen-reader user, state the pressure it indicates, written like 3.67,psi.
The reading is 120,psi
